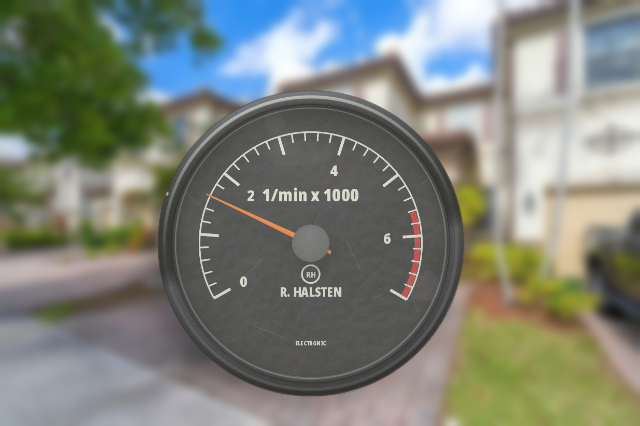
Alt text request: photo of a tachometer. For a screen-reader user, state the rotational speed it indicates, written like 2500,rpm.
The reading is 1600,rpm
